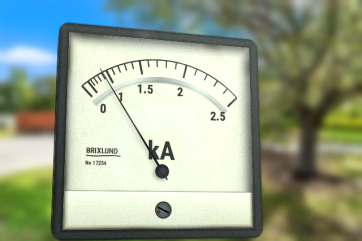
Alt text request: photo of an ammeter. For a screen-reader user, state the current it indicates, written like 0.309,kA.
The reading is 0.9,kA
